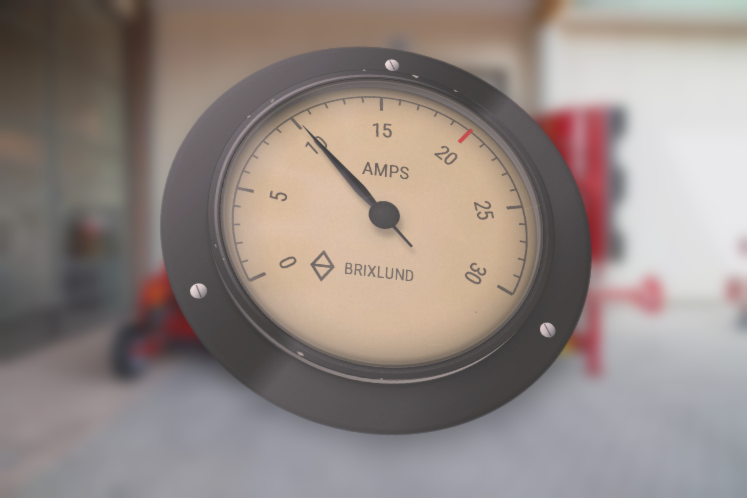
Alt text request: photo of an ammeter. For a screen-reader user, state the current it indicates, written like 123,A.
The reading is 10,A
